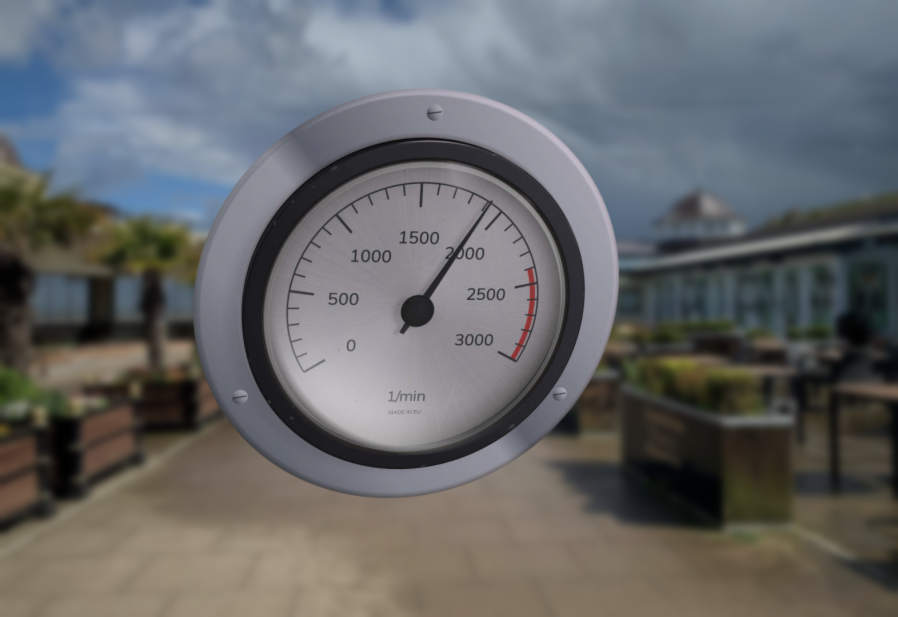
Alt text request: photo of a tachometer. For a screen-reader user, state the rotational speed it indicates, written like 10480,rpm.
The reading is 1900,rpm
